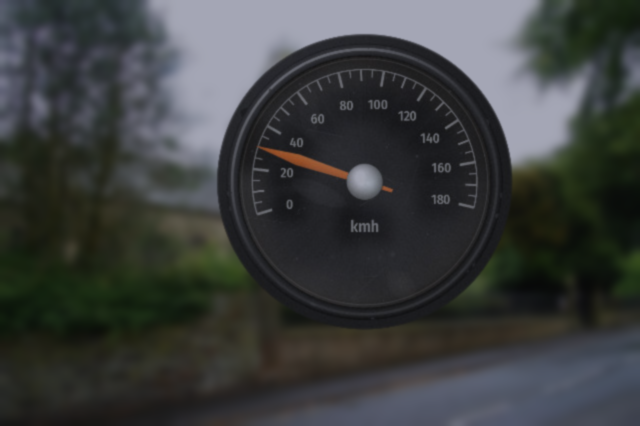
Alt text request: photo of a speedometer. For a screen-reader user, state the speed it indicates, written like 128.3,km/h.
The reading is 30,km/h
